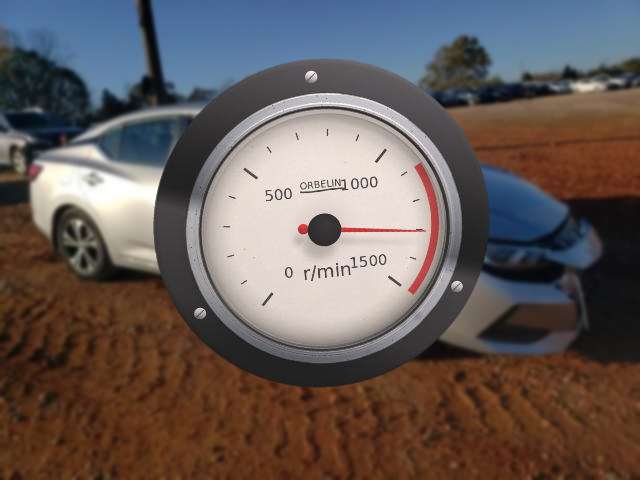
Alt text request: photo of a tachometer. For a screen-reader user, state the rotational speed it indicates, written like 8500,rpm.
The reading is 1300,rpm
